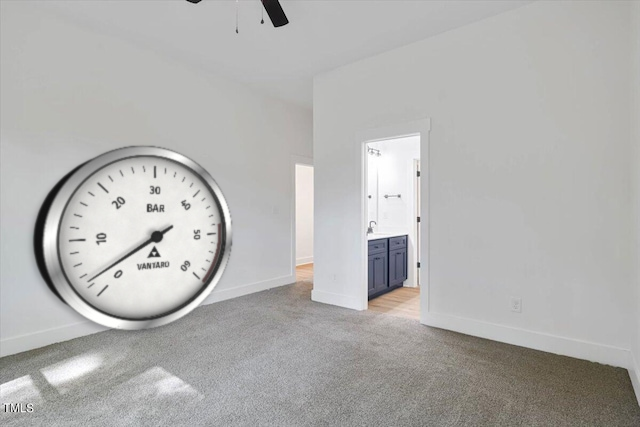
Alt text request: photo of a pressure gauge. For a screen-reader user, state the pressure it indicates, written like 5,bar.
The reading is 3,bar
